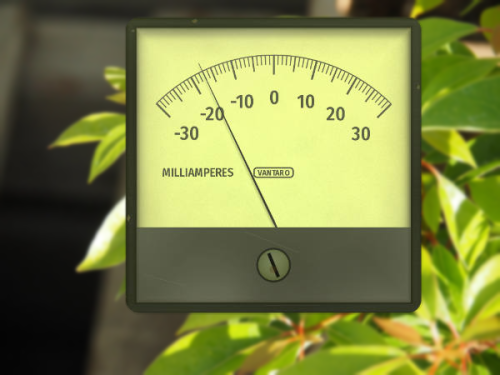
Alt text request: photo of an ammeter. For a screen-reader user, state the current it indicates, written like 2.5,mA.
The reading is -17,mA
